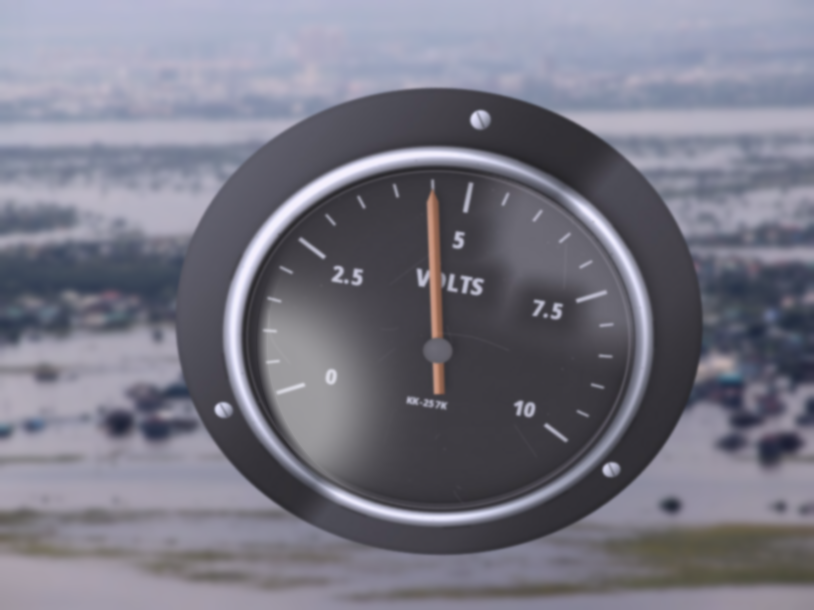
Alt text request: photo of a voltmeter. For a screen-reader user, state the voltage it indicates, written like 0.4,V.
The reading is 4.5,V
